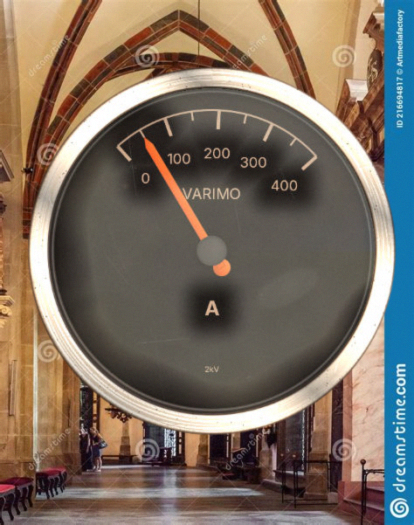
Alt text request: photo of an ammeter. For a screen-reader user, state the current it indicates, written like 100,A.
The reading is 50,A
